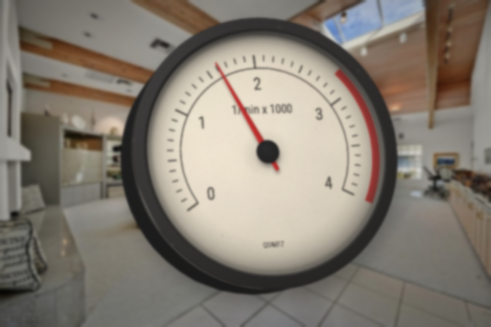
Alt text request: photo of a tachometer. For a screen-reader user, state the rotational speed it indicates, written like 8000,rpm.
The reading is 1600,rpm
